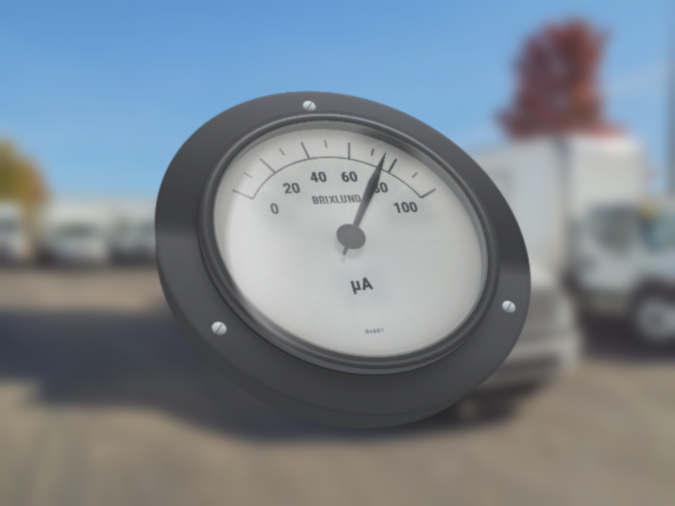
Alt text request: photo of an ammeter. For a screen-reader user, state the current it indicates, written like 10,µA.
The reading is 75,µA
